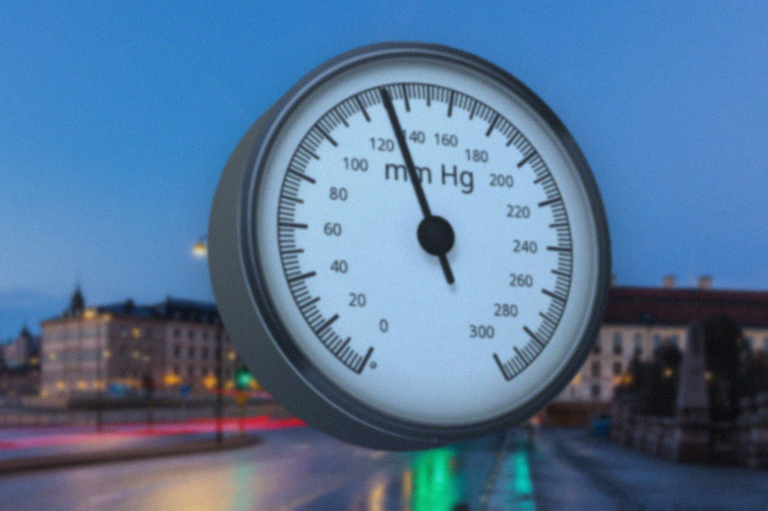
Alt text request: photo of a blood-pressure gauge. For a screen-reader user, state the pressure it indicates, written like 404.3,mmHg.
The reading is 130,mmHg
